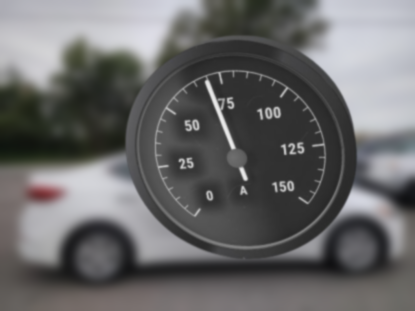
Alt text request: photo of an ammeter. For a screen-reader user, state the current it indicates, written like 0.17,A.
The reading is 70,A
